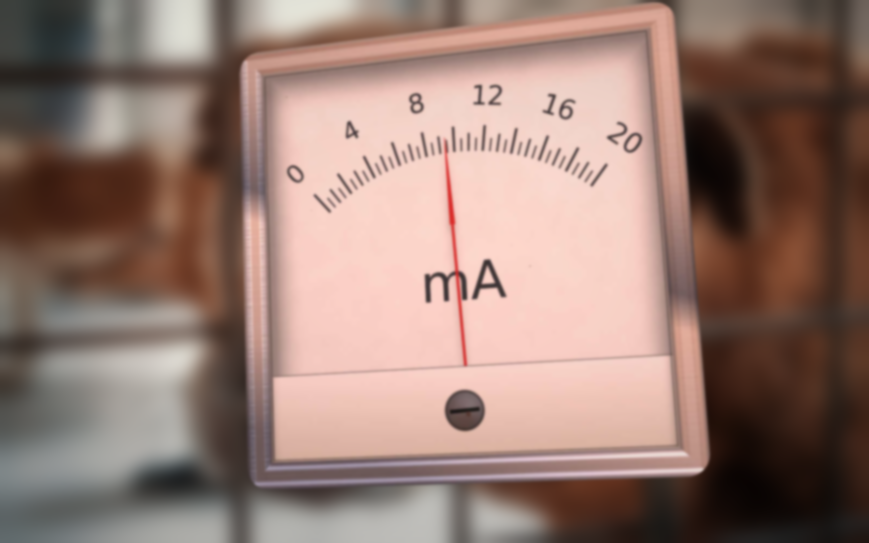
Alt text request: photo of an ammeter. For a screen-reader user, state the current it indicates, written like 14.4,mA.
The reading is 9.5,mA
